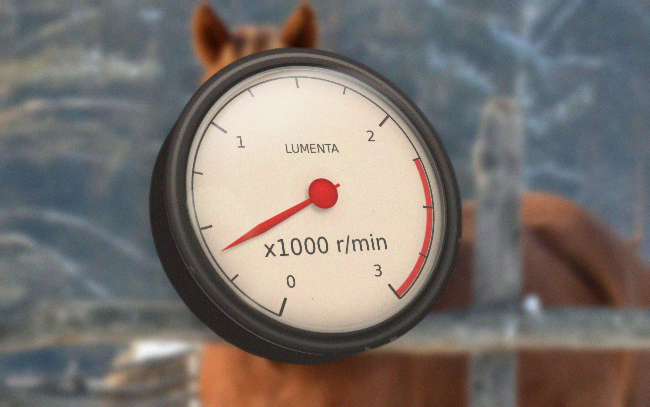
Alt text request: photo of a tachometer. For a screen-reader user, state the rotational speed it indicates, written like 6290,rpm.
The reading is 375,rpm
